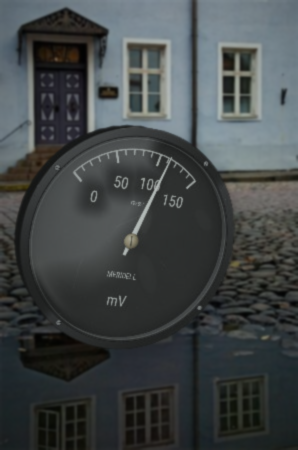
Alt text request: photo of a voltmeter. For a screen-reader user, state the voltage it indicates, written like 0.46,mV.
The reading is 110,mV
